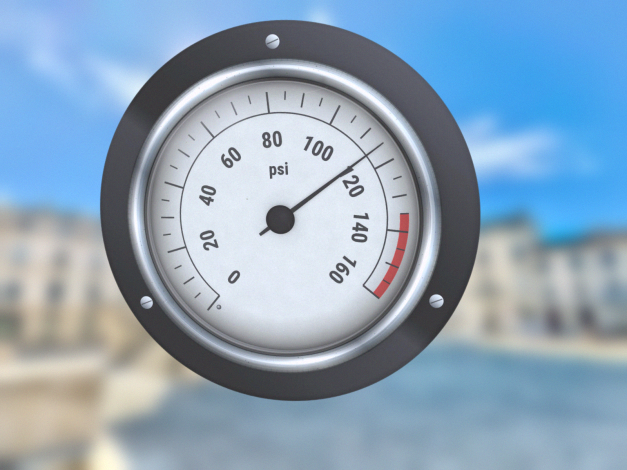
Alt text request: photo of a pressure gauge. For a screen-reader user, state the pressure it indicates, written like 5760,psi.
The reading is 115,psi
